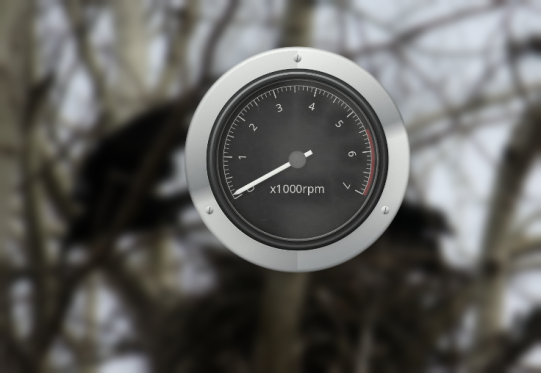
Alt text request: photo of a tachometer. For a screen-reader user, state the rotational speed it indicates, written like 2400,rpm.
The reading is 100,rpm
